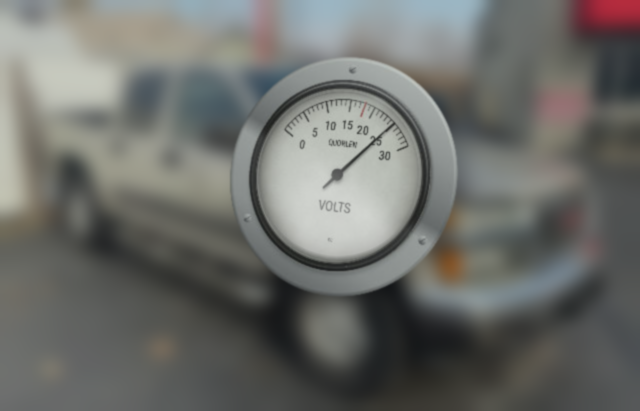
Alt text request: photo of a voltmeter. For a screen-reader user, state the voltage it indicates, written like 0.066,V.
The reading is 25,V
